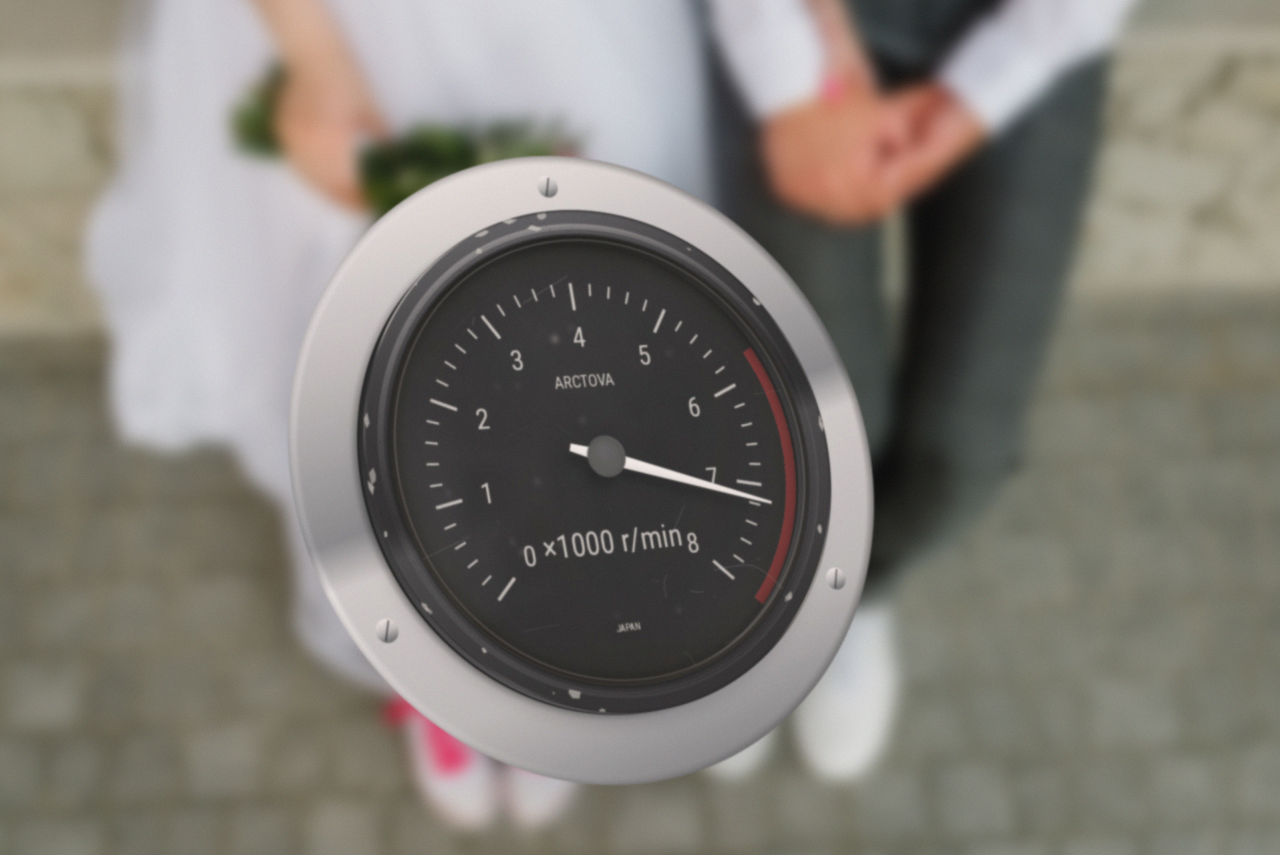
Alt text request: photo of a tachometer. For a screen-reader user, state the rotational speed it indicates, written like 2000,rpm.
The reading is 7200,rpm
